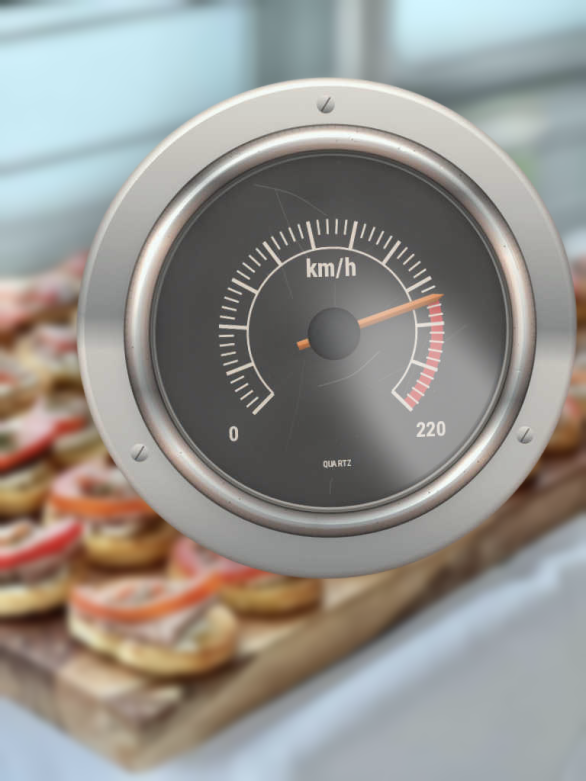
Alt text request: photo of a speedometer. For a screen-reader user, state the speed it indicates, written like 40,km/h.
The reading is 168,km/h
